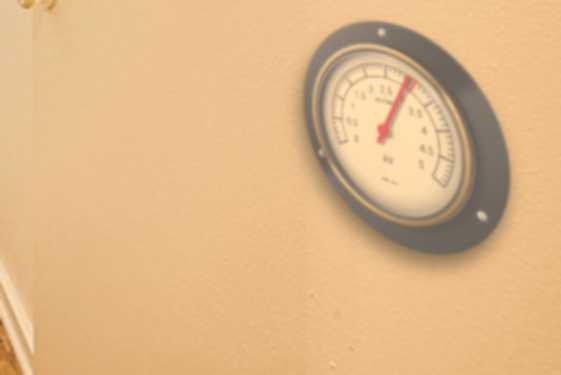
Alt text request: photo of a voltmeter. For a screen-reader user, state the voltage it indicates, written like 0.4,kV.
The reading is 3,kV
